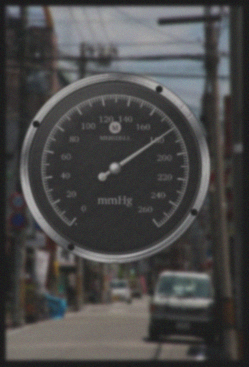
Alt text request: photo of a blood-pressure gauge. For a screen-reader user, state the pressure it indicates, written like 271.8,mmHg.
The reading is 180,mmHg
